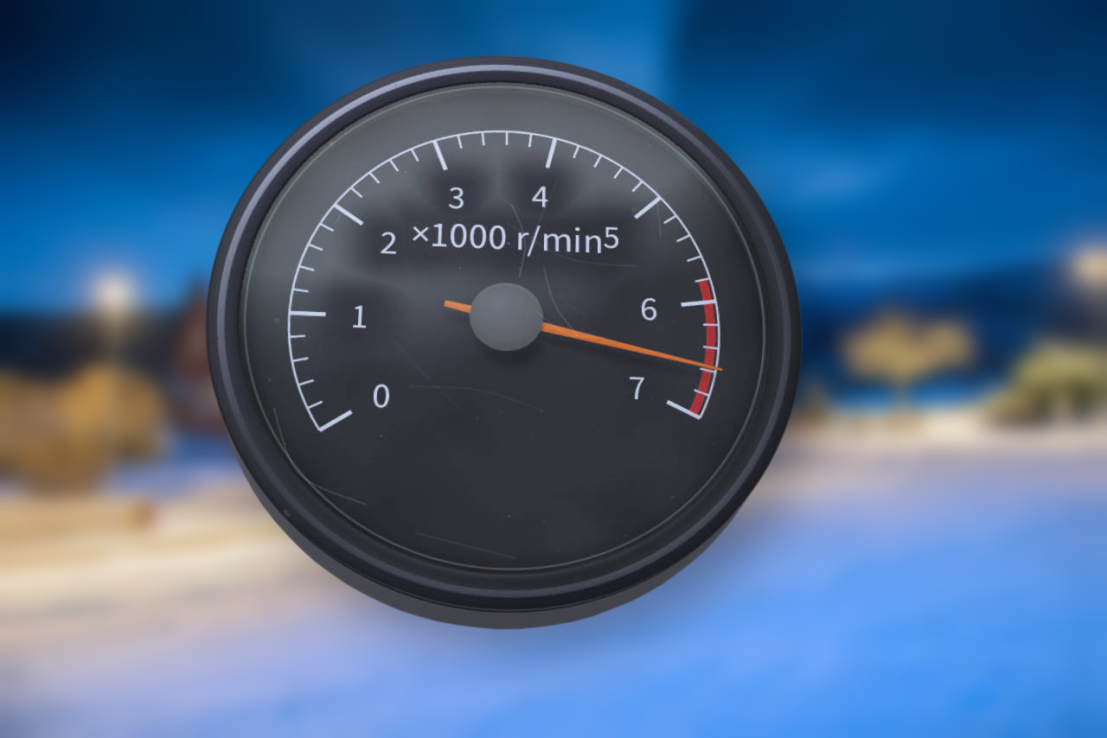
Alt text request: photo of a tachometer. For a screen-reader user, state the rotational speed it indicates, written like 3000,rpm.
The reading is 6600,rpm
